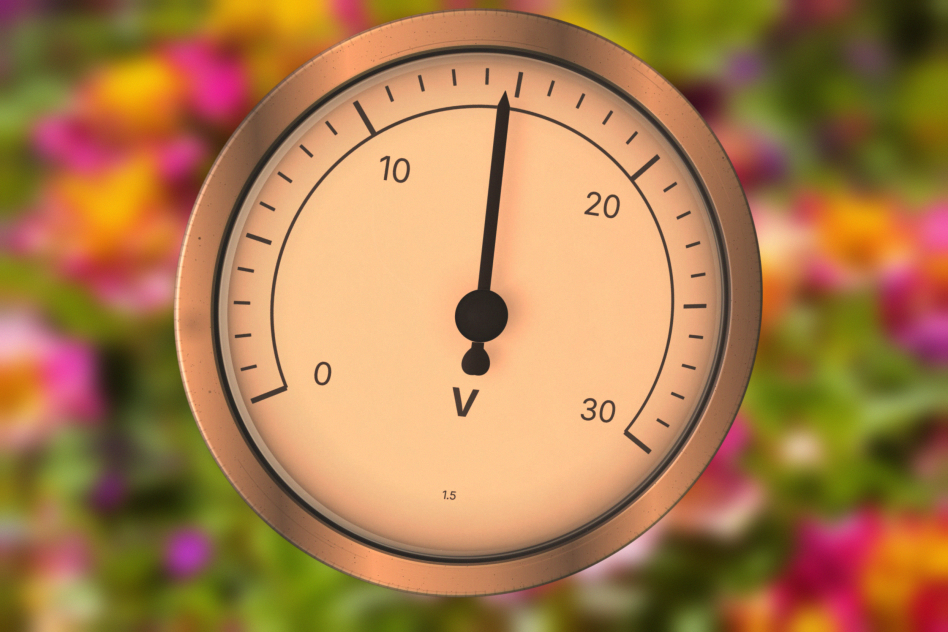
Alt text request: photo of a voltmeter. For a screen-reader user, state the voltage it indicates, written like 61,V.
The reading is 14.5,V
